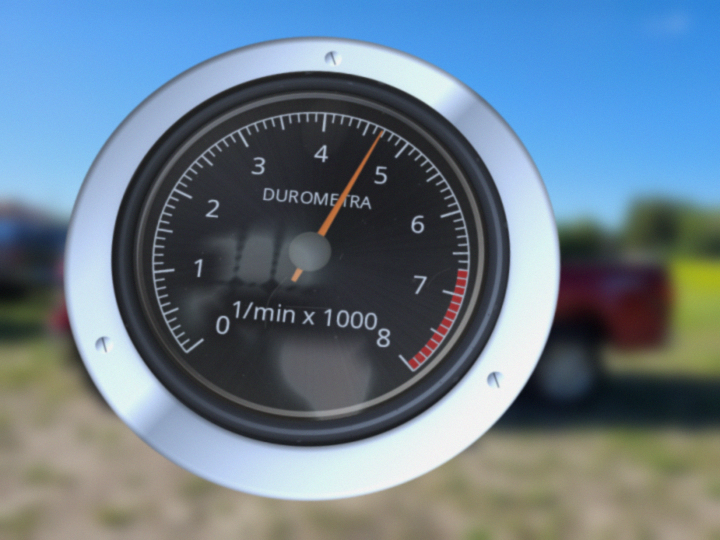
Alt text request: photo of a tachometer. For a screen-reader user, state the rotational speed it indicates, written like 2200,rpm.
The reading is 4700,rpm
